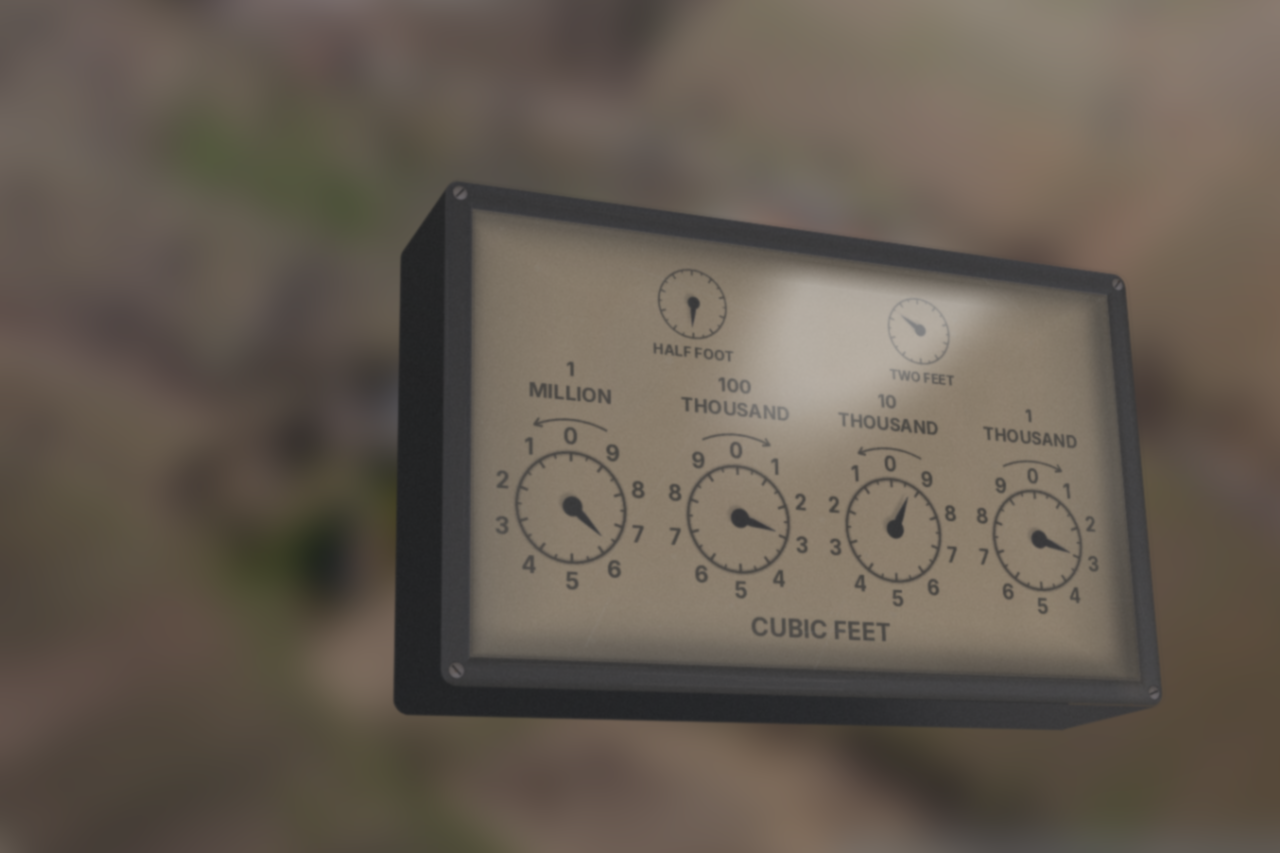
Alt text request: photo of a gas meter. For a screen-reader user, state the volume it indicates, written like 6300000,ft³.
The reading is 629300,ft³
